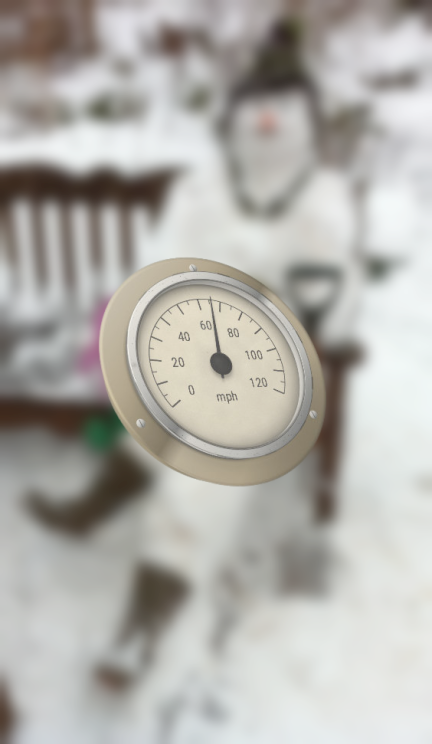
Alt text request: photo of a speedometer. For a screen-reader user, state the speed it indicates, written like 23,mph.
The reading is 65,mph
